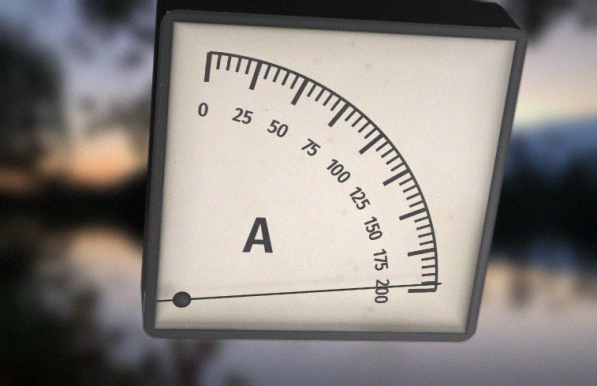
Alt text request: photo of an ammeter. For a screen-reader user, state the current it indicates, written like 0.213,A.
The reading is 195,A
